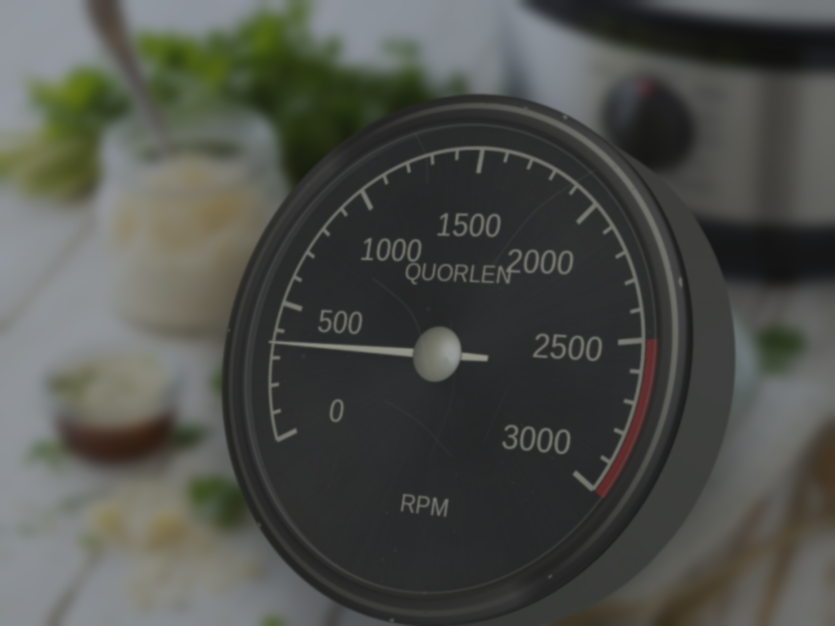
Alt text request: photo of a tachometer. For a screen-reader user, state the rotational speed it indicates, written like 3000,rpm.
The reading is 350,rpm
